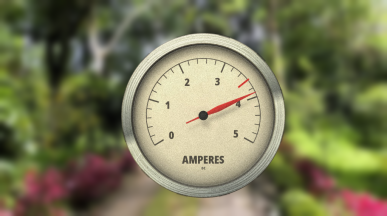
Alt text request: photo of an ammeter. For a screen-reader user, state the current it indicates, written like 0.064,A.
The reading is 3.9,A
